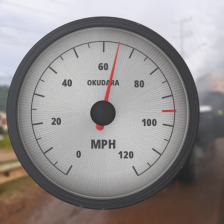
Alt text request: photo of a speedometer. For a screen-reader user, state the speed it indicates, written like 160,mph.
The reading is 65,mph
